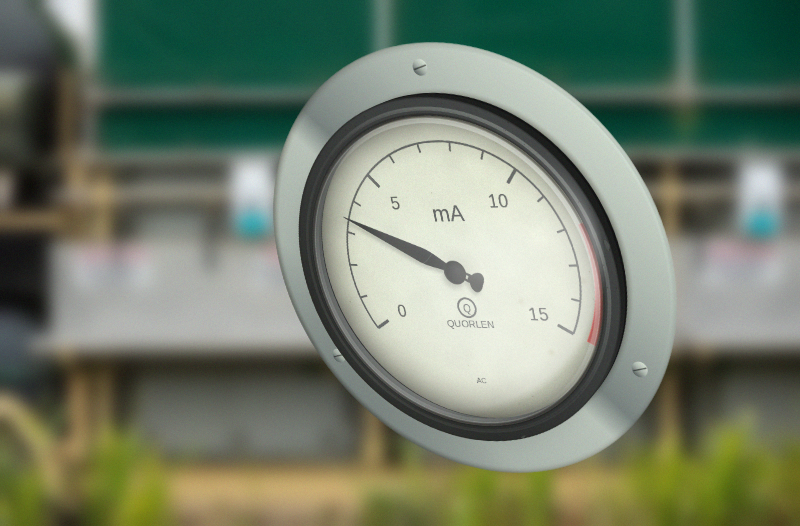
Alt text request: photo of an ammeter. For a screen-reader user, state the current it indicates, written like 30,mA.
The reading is 3.5,mA
